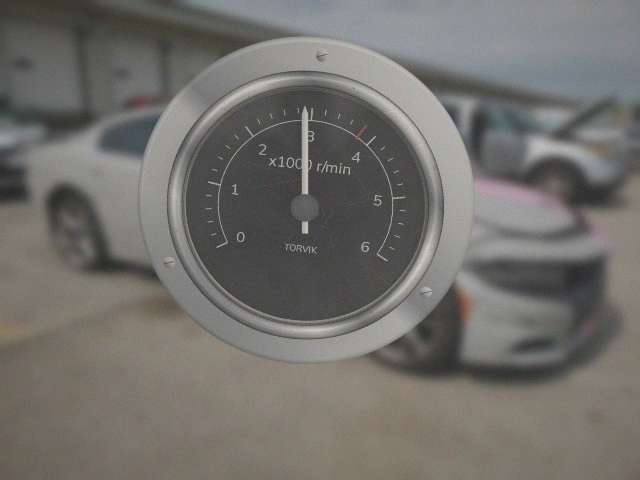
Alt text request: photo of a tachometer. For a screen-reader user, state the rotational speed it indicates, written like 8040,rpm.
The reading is 2900,rpm
